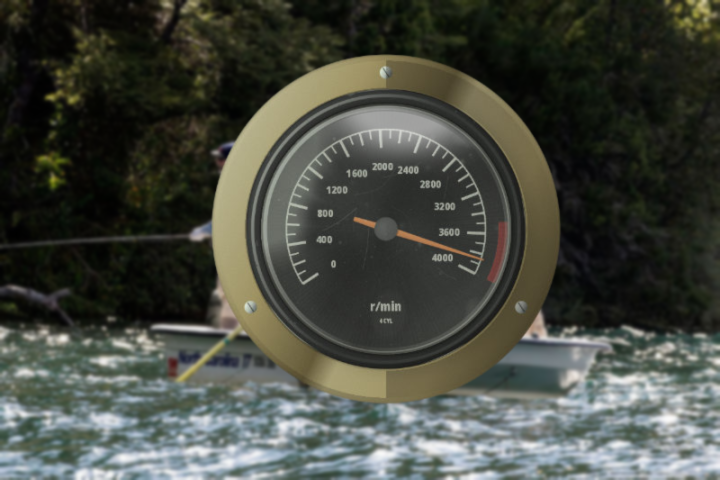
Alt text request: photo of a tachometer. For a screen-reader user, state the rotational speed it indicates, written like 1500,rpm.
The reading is 3850,rpm
